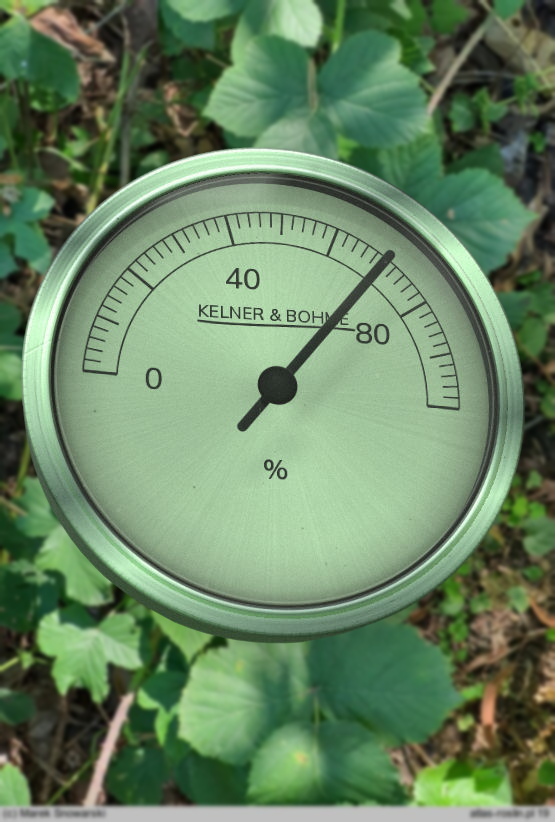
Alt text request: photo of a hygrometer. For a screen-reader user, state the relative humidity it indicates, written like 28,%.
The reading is 70,%
